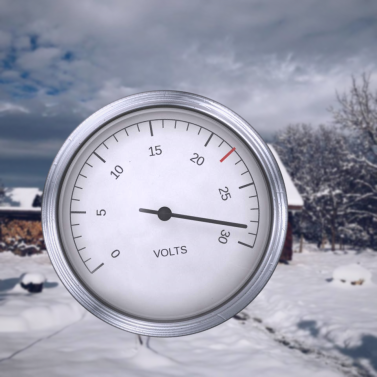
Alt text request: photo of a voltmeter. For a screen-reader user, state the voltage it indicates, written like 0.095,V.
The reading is 28.5,V
